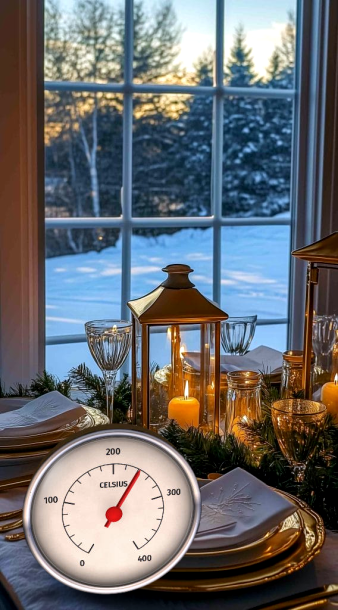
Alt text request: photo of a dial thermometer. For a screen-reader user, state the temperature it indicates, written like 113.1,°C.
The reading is 240,°C
